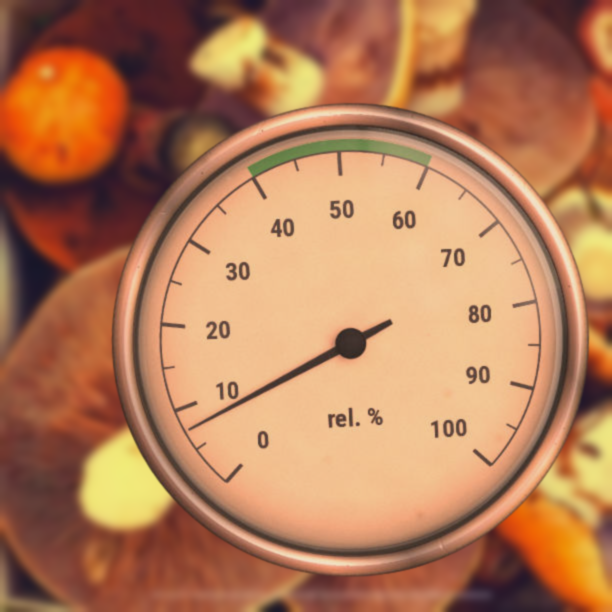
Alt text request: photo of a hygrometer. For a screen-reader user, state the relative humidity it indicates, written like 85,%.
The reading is 7.5,%
